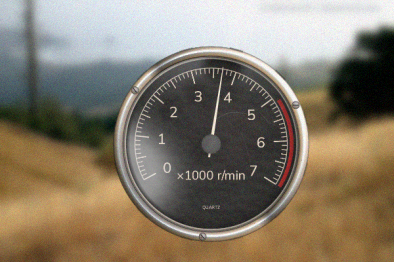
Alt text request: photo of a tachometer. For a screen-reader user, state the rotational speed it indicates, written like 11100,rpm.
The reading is 3700,rpm
